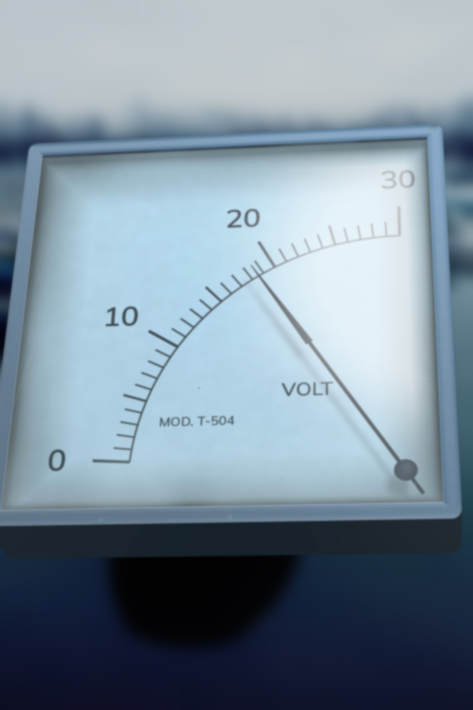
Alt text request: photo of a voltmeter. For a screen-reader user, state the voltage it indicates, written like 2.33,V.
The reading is 18.5,V
